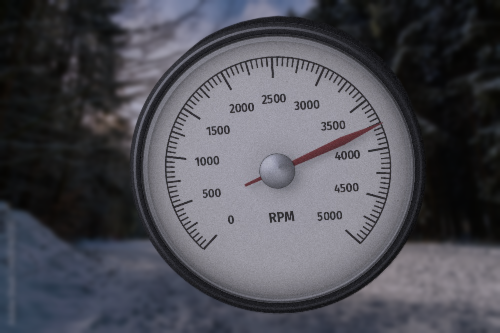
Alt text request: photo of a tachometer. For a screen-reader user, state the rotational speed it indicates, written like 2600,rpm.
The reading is 3750,rpm
